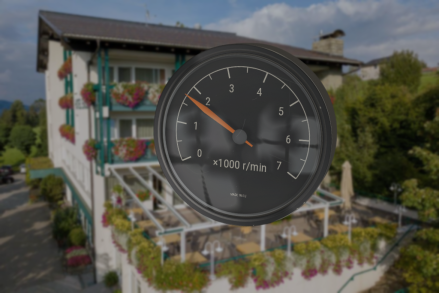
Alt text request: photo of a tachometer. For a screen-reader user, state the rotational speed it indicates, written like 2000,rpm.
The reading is 1750,rpm
